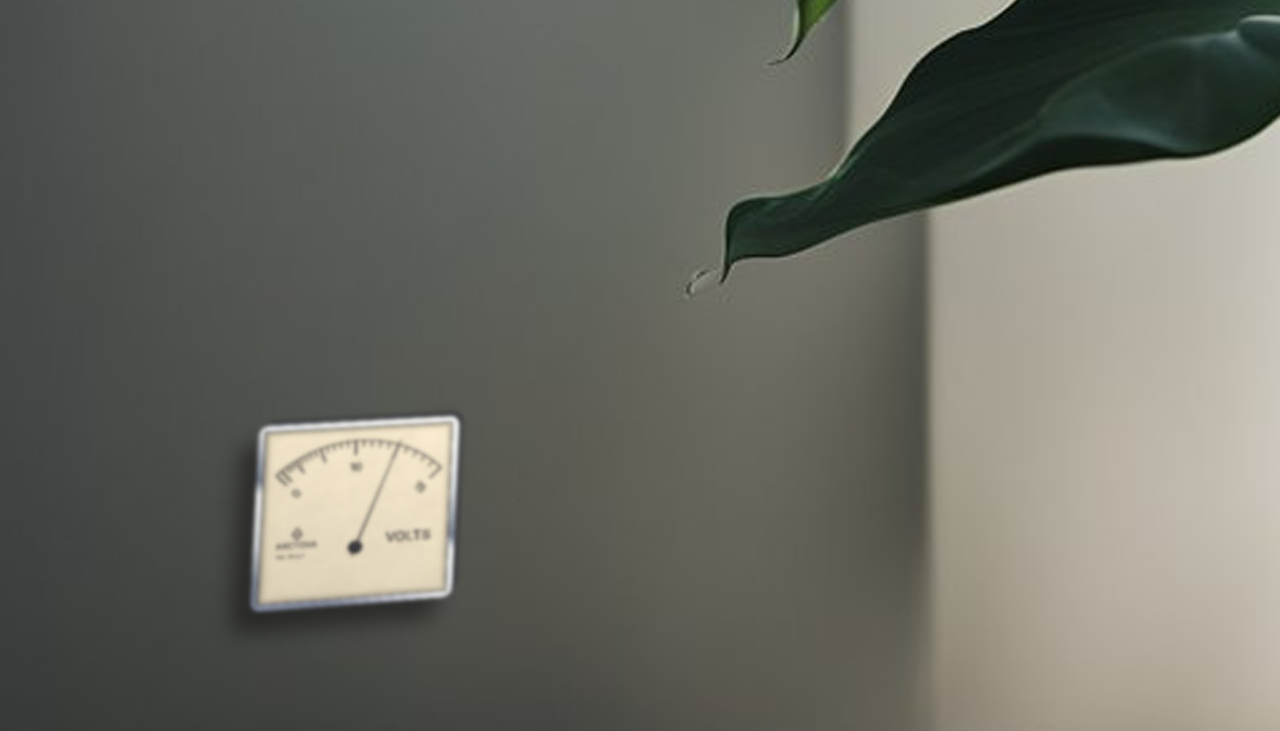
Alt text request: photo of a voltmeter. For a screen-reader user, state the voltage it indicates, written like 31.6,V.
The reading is 12.5,V
